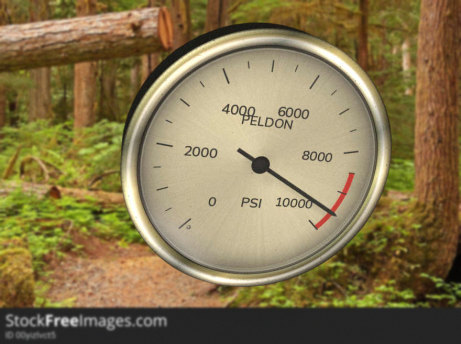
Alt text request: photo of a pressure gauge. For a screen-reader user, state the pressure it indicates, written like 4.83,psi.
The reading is 9500,psi
